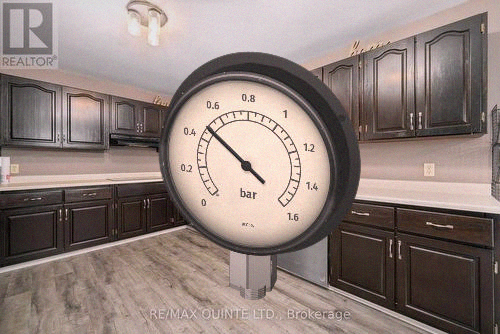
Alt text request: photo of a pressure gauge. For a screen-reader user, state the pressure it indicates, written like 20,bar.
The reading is 0.5,bar
